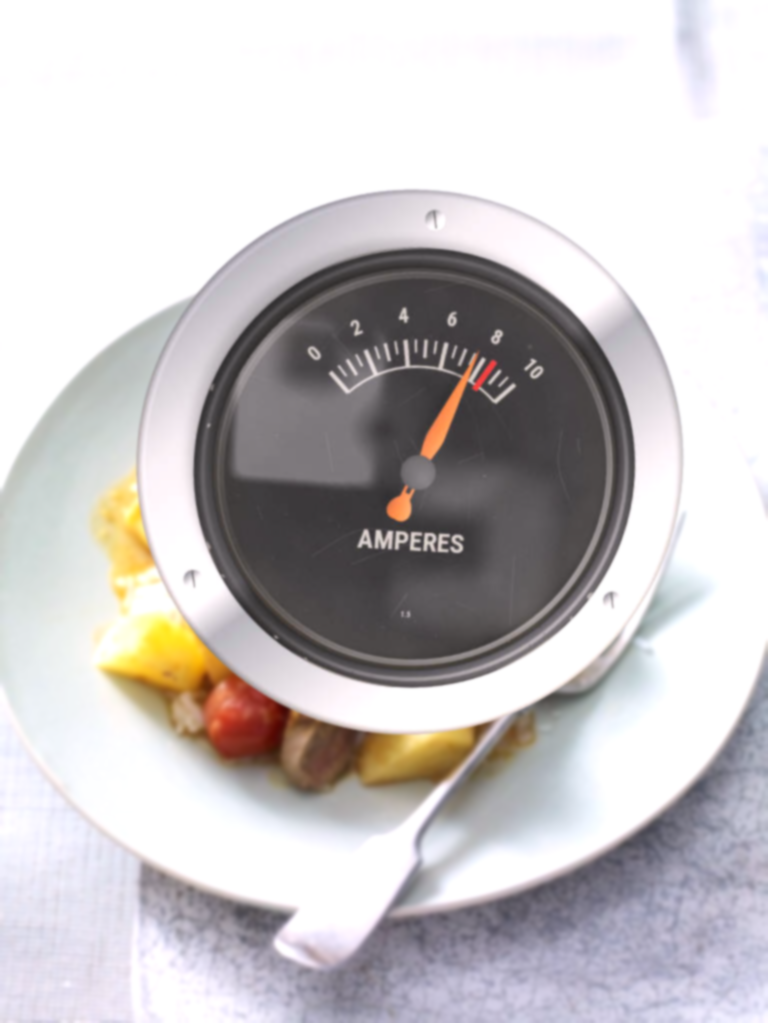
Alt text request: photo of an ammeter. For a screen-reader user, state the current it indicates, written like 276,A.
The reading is 7.5,A
